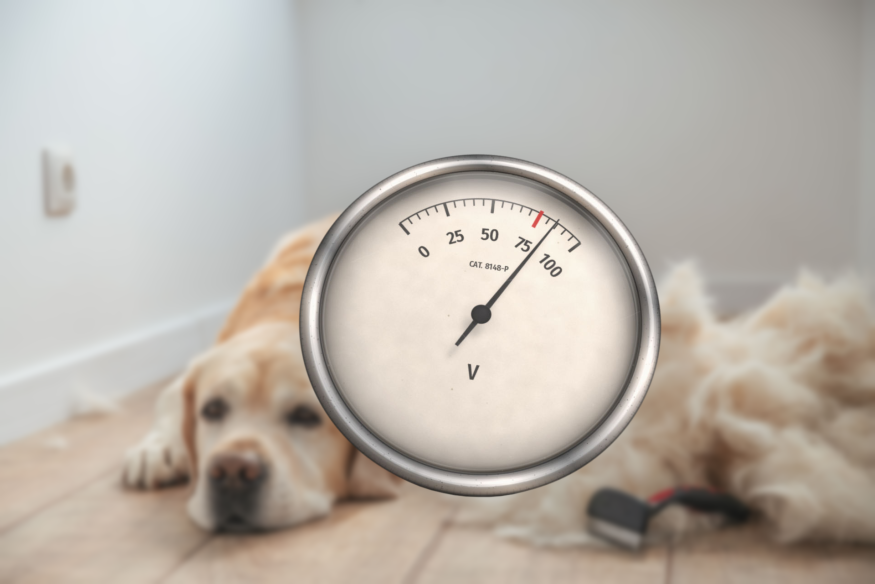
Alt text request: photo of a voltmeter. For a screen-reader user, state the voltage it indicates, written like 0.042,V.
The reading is 85,V
